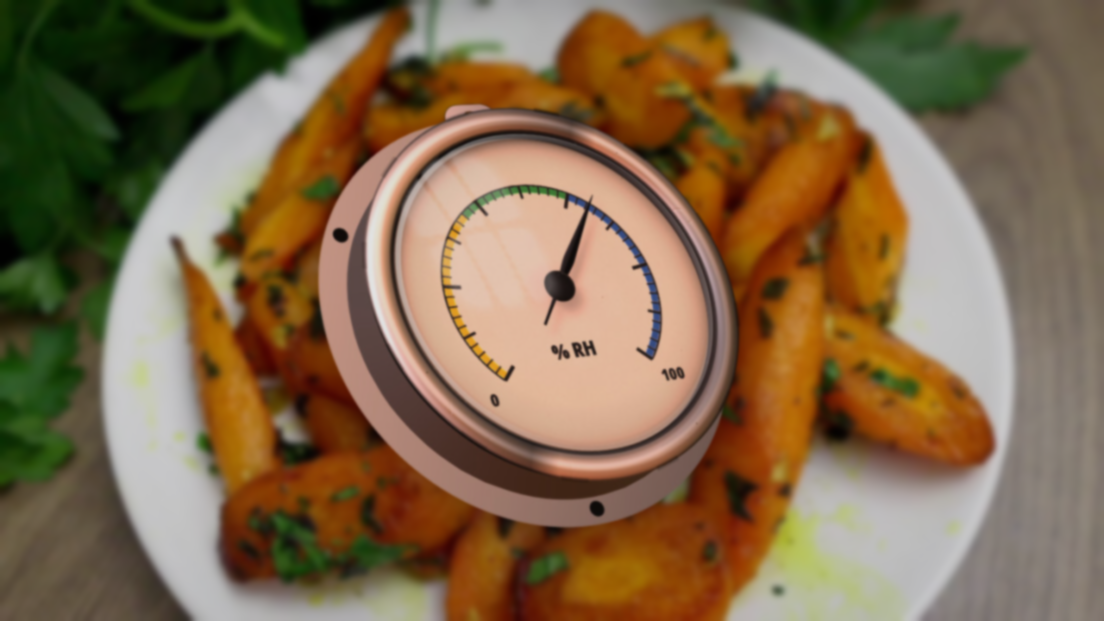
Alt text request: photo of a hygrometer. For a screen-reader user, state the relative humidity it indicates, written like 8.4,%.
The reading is 64,%
